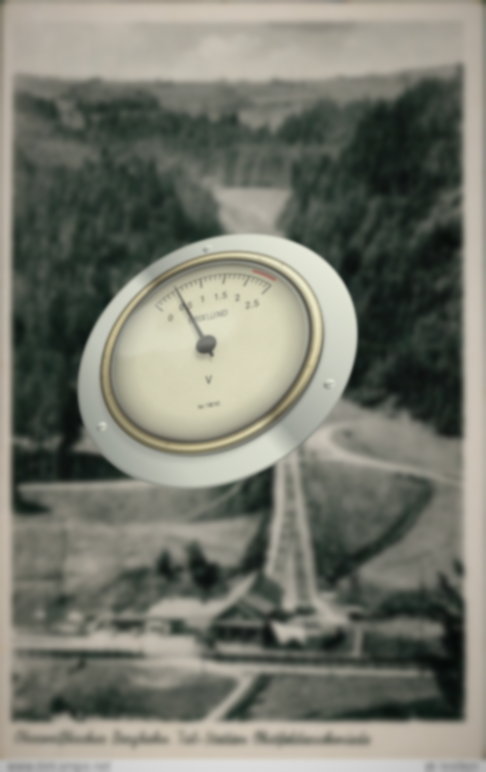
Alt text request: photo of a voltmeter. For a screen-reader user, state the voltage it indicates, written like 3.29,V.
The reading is 0.5,V
